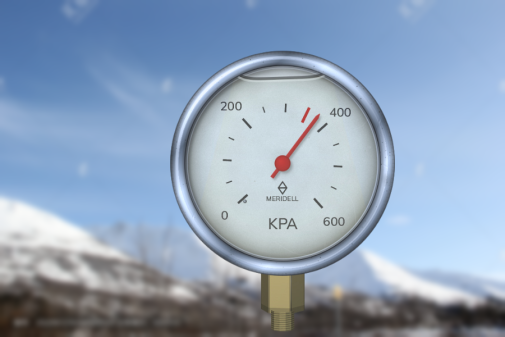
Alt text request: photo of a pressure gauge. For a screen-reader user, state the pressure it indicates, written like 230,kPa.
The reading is 375,kPa
